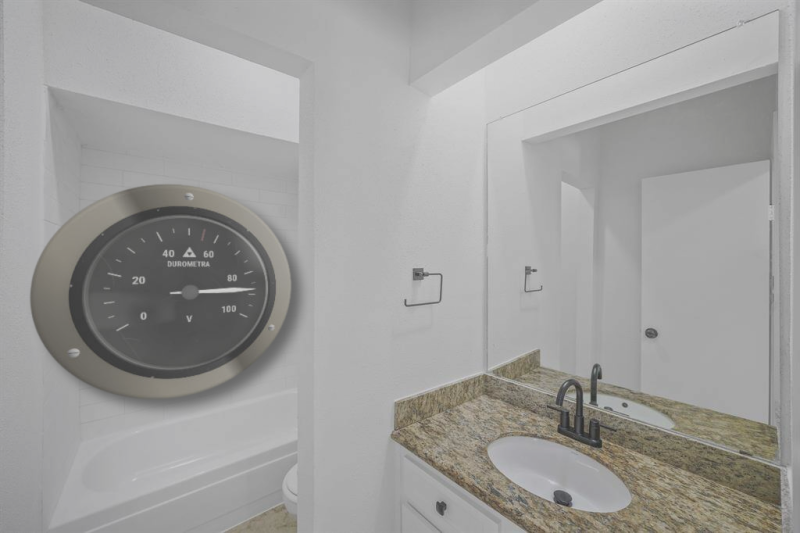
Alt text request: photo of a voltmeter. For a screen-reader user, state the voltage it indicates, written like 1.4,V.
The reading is 87.5,V
